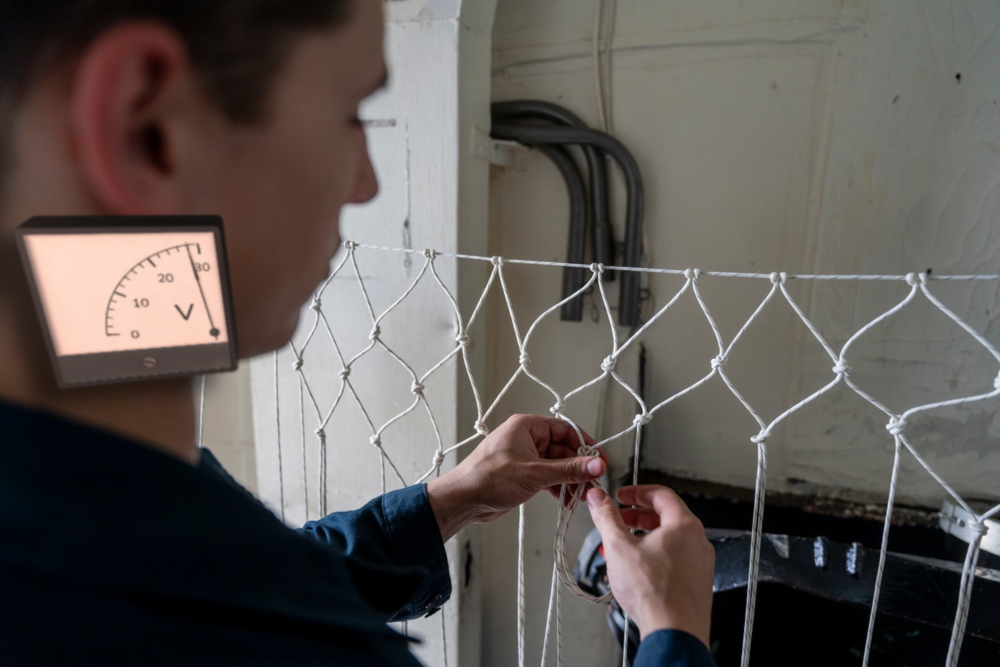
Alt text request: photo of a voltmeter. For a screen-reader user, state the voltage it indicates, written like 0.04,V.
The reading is 28,V
